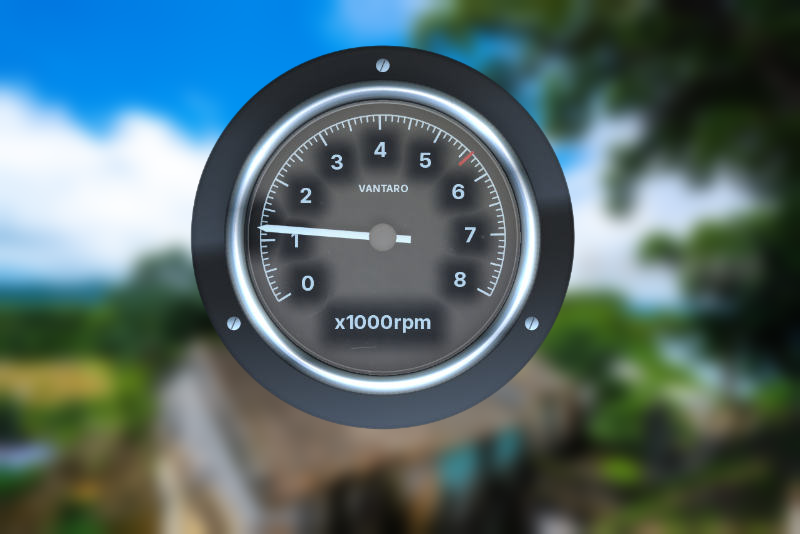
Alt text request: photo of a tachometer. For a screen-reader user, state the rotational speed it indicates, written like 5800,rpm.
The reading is 1200,rpm
